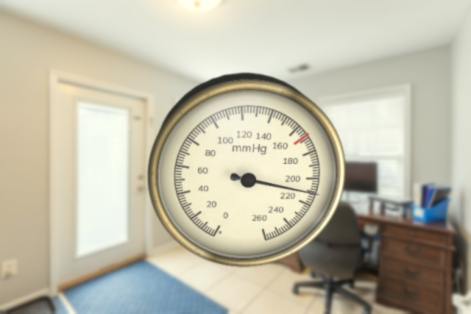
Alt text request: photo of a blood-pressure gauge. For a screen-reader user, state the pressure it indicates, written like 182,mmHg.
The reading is 210,mmHg
